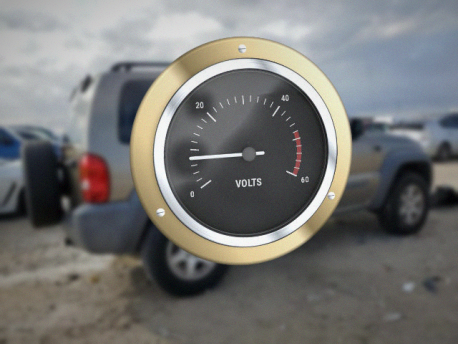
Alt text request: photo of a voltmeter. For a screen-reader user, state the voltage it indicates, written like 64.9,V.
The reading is 8,V
